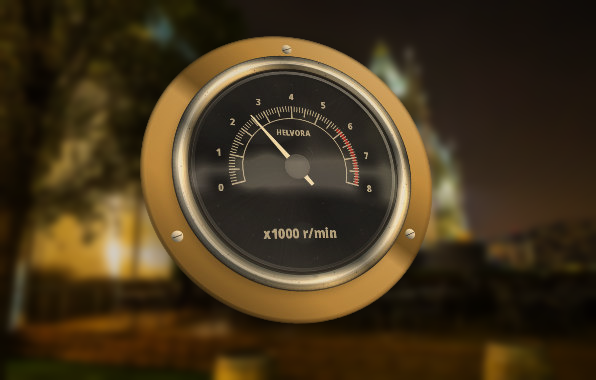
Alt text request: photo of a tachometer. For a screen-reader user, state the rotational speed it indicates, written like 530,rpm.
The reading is 2500,rpm
